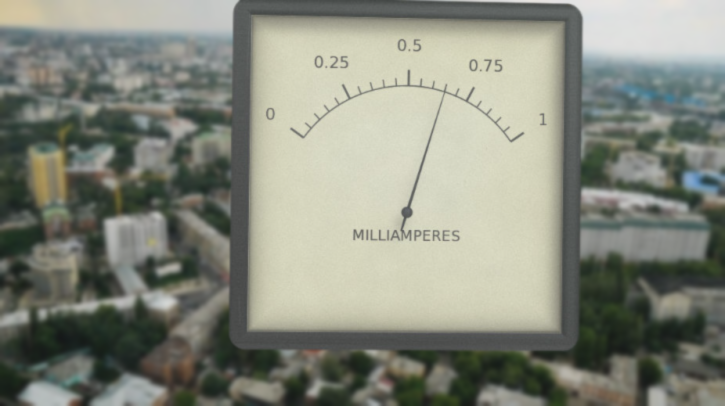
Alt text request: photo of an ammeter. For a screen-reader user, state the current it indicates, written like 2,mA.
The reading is 0.65,mA
